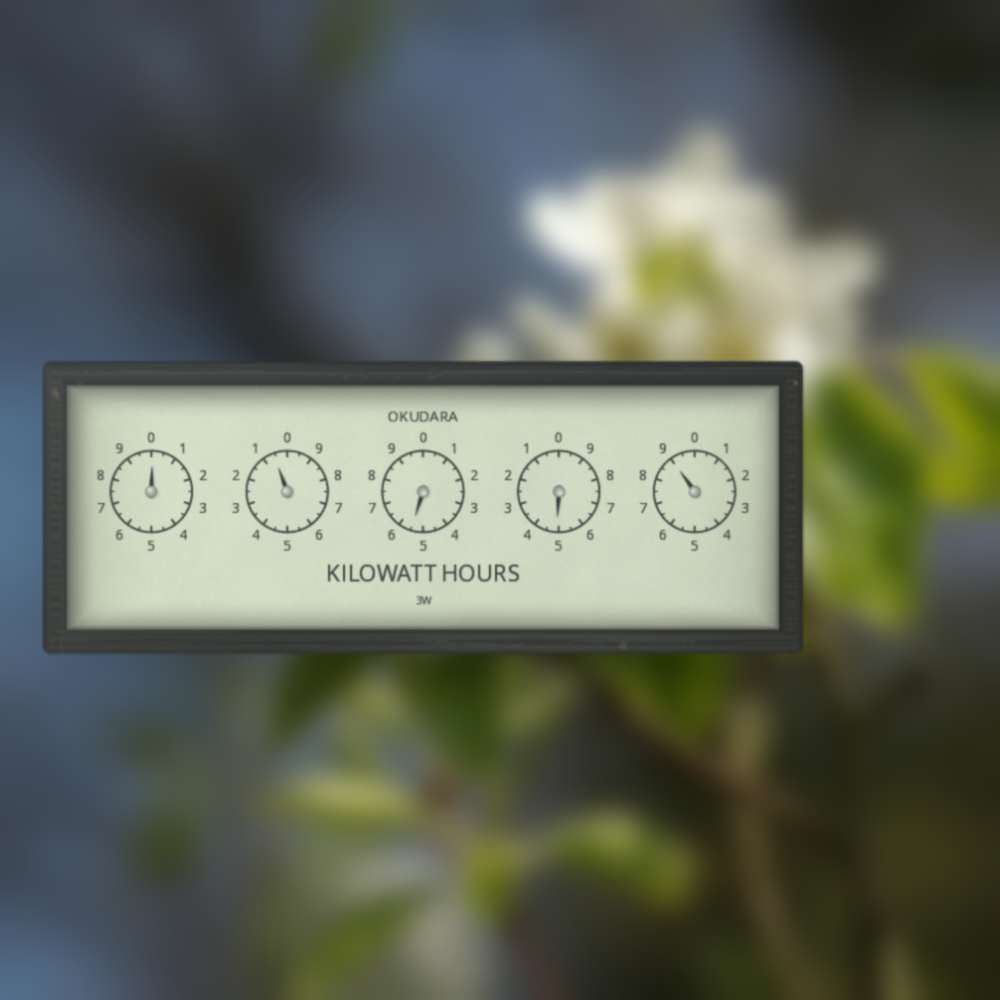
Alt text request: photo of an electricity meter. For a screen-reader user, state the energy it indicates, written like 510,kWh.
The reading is 549,kWh
